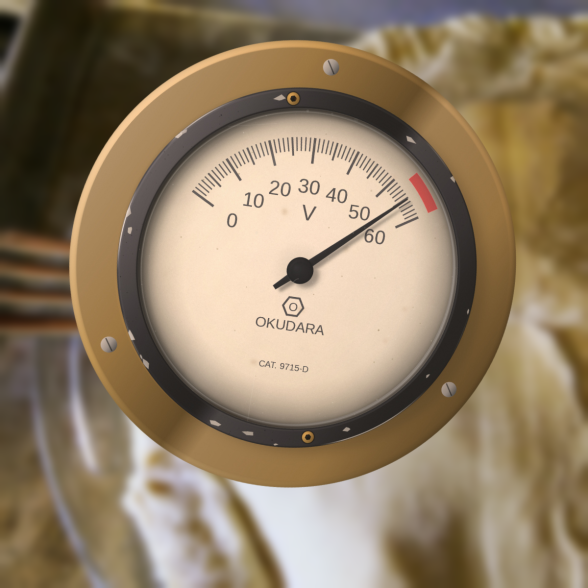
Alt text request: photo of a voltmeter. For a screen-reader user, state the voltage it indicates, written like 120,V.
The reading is 55,V
